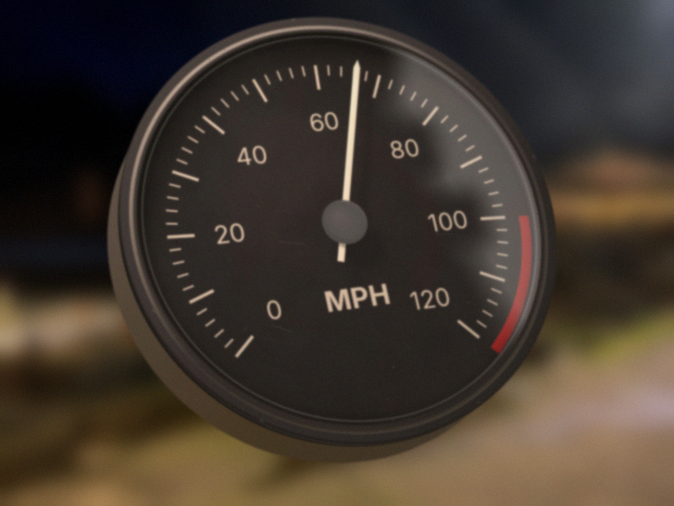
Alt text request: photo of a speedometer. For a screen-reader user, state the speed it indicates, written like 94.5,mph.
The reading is 66,mph
